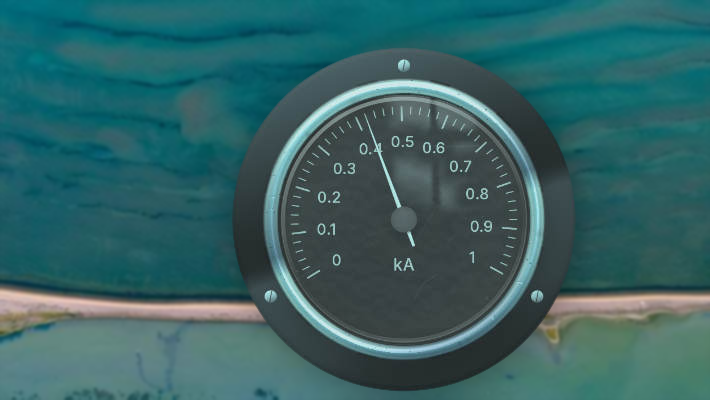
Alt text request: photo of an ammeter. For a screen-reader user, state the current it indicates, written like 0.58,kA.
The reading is 0.42,kA
